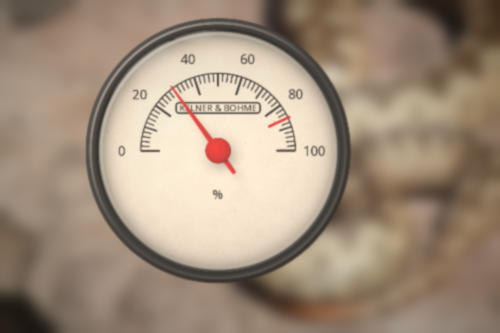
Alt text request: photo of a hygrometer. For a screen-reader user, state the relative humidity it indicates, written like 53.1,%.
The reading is 30,%
